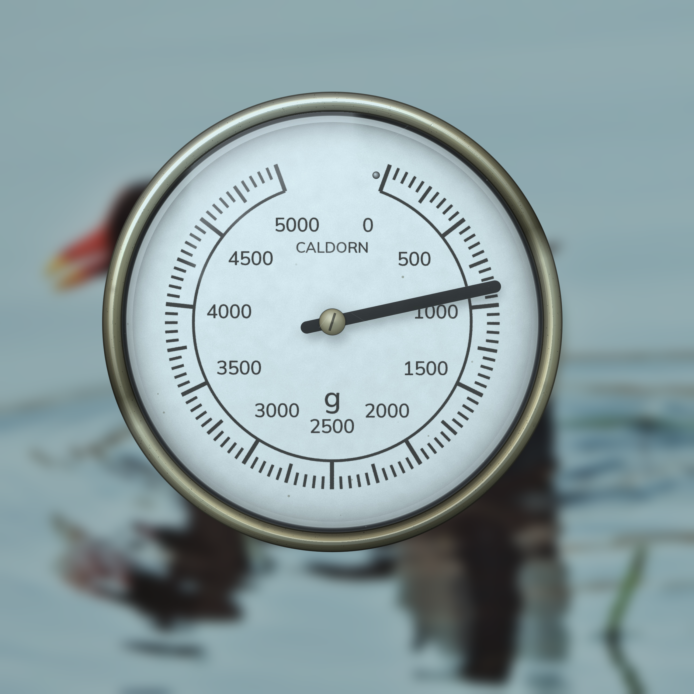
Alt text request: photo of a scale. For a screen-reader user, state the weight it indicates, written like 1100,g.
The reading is 900,g
